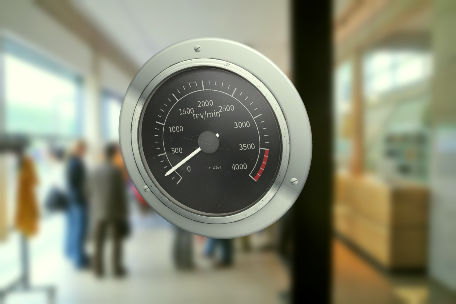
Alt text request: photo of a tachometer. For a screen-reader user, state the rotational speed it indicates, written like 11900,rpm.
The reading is 200,rpm
